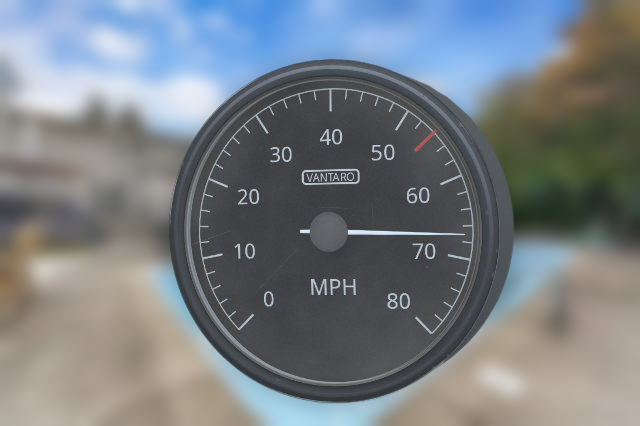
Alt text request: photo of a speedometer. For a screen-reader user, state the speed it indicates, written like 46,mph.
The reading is 67,mph
